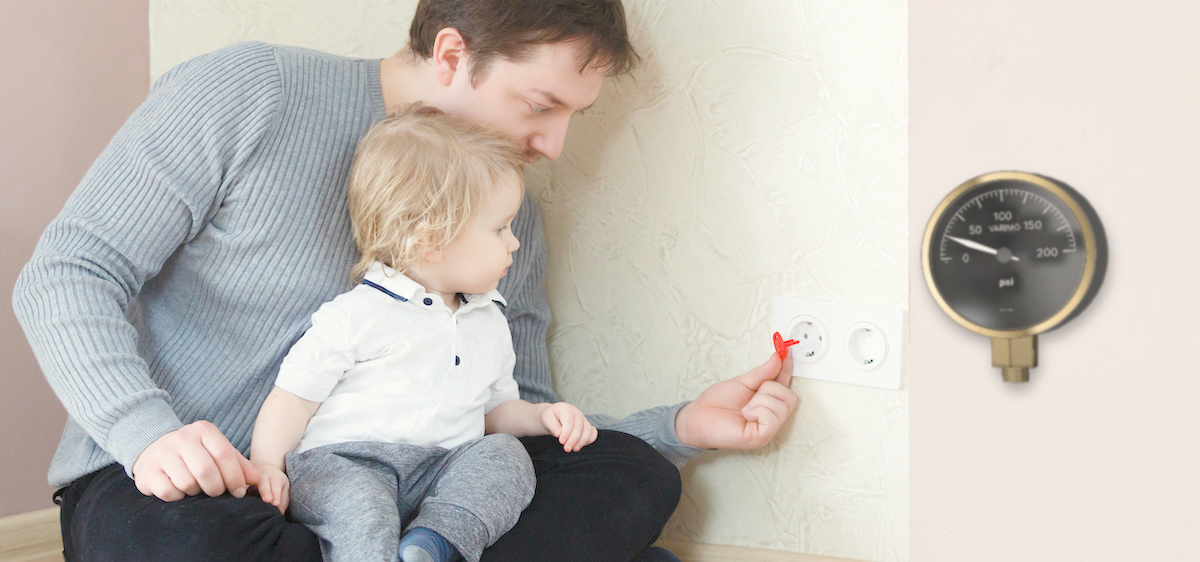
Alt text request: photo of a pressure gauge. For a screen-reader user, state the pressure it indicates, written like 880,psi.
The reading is 25,psi
